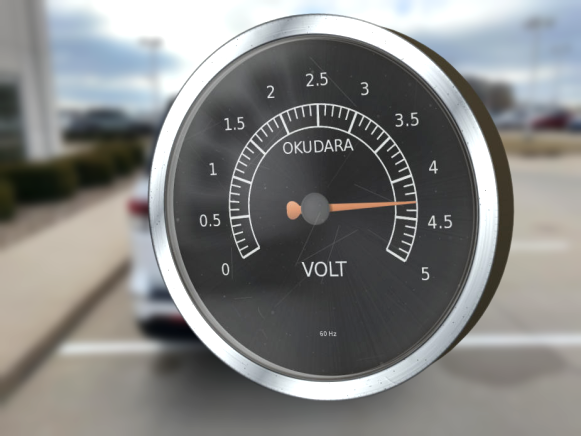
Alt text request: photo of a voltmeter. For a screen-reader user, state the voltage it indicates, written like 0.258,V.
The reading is 4.3,V
